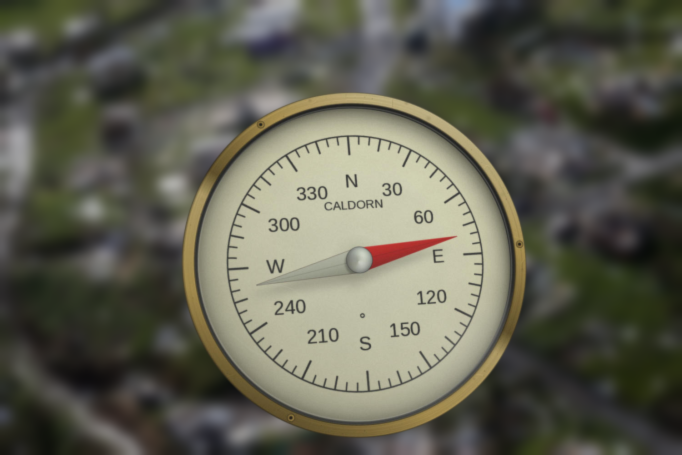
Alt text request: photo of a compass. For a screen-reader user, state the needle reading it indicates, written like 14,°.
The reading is 80,°
